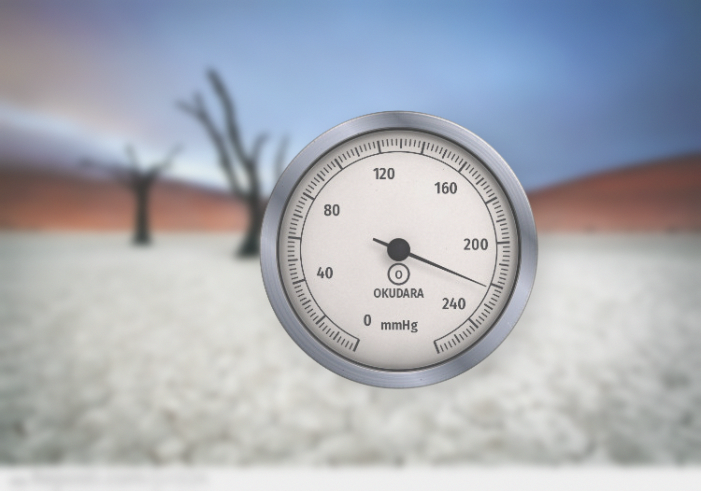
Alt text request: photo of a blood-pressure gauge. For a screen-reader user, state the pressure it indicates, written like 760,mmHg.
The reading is 222,mmHg
